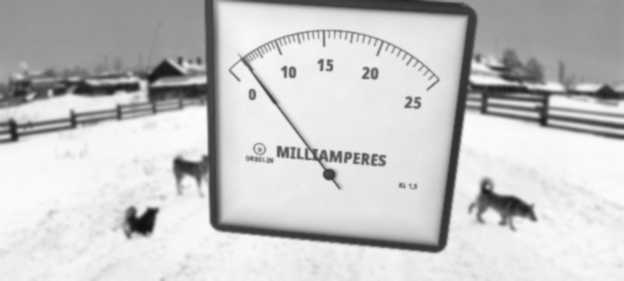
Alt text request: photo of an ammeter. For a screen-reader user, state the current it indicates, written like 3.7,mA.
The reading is 5,mA
